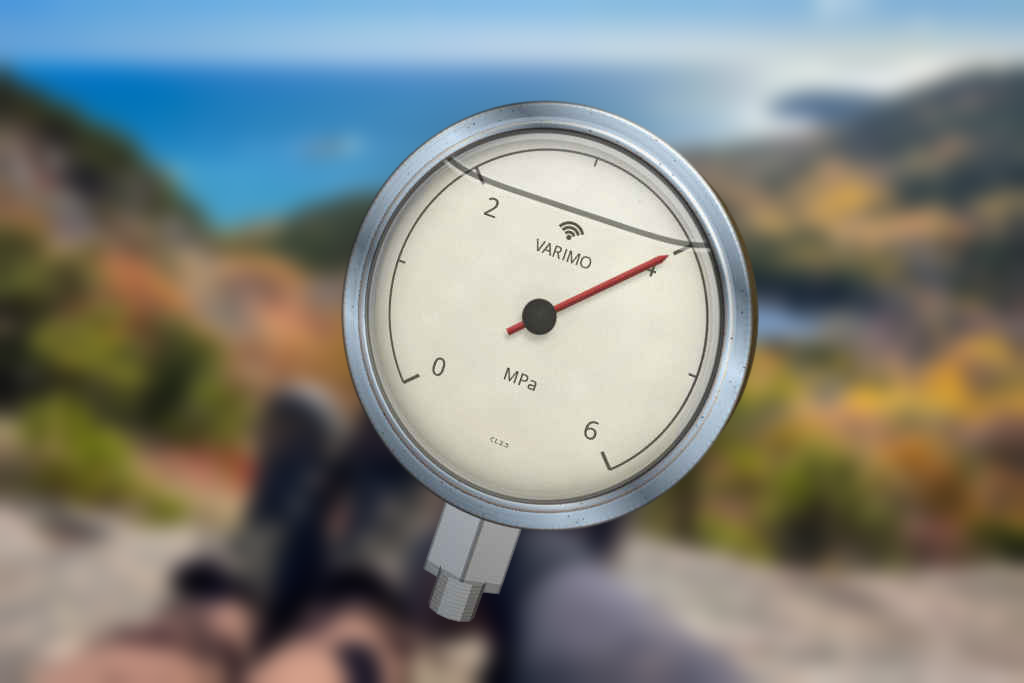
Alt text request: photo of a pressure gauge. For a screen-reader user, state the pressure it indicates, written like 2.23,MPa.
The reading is 4,MPa
